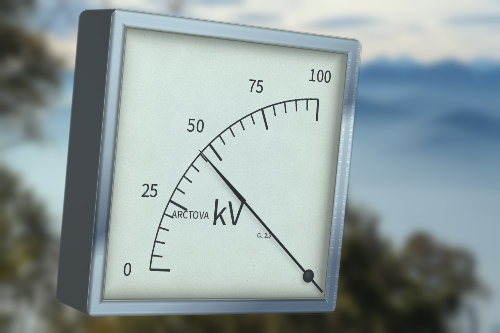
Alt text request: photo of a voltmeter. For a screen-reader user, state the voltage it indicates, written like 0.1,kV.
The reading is 45,kV
